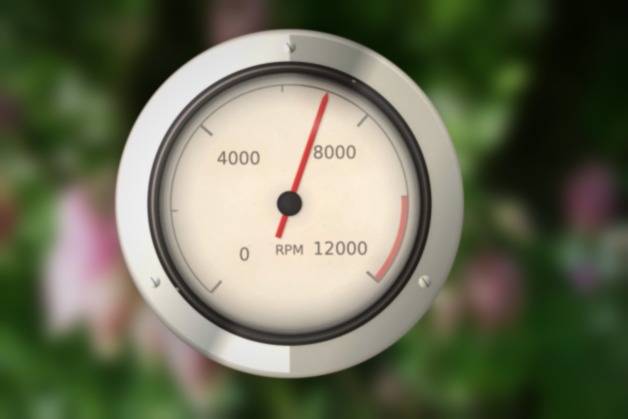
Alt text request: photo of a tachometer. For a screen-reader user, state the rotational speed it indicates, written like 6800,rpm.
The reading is 7000,rpm
